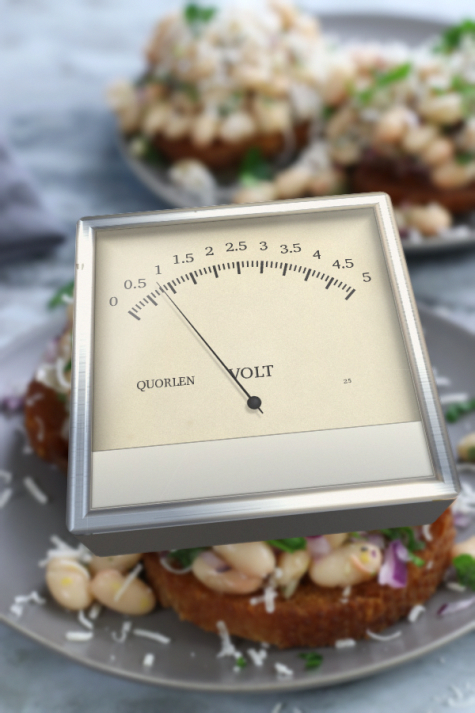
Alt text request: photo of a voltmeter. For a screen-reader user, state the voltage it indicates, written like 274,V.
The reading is 0.8,V
